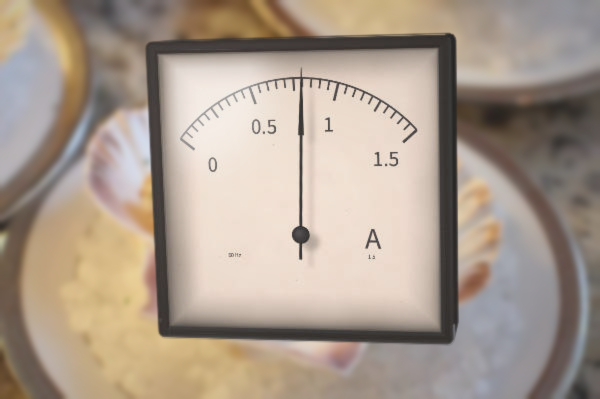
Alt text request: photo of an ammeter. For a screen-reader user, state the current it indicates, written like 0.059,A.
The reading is 0.8,A
